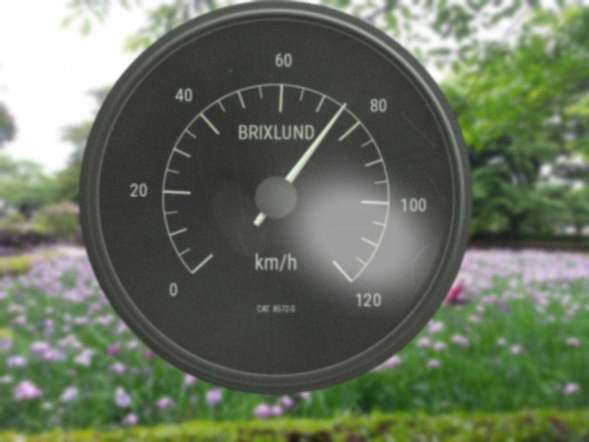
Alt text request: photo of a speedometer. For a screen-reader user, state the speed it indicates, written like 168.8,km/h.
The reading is 75,km/h
